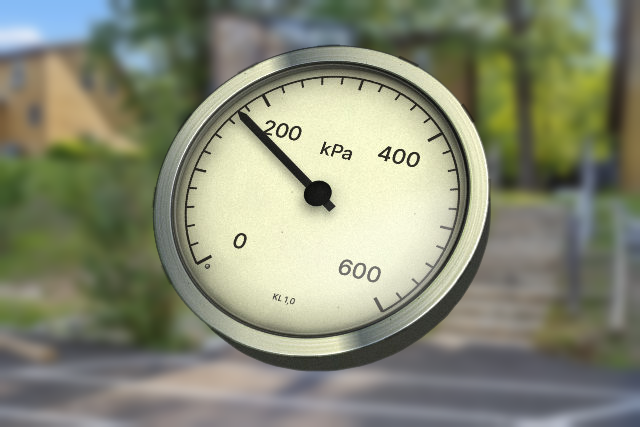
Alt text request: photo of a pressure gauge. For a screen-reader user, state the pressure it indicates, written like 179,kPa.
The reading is 170,kPa
